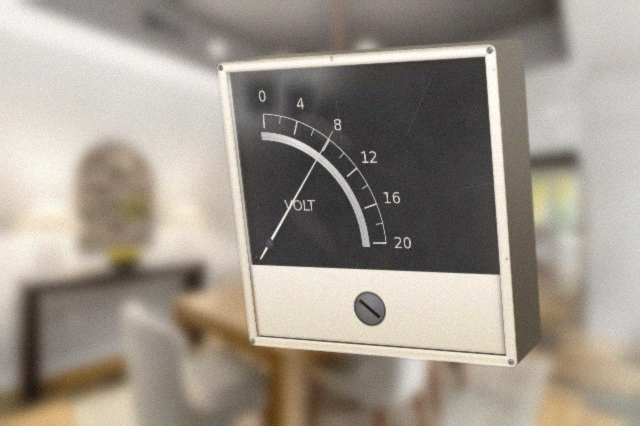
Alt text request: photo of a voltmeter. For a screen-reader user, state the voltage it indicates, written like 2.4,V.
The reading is 8,V
